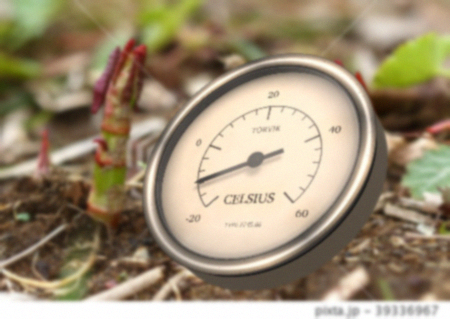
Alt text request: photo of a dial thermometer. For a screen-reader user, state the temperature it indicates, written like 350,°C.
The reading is -12,°C
